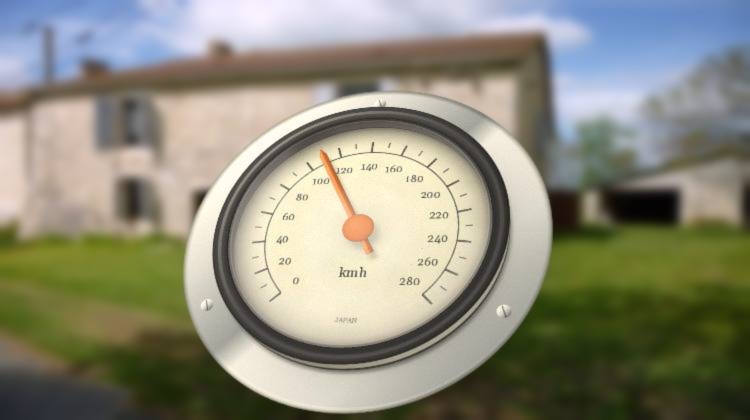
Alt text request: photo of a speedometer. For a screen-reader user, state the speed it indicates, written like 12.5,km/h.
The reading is 110,km/h
